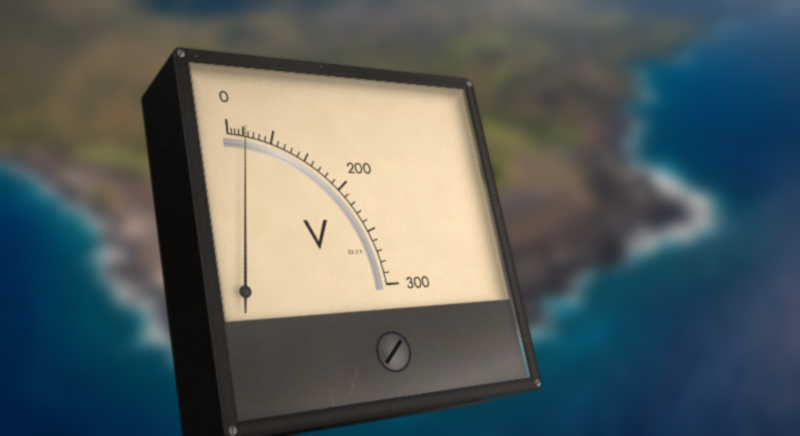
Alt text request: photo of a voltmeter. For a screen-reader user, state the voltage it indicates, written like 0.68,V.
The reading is 50,V
